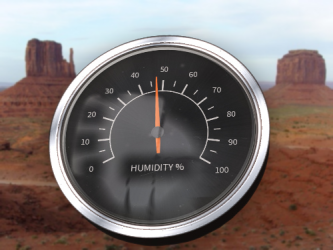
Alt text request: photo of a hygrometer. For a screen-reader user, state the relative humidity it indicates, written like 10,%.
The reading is 47.5,%
